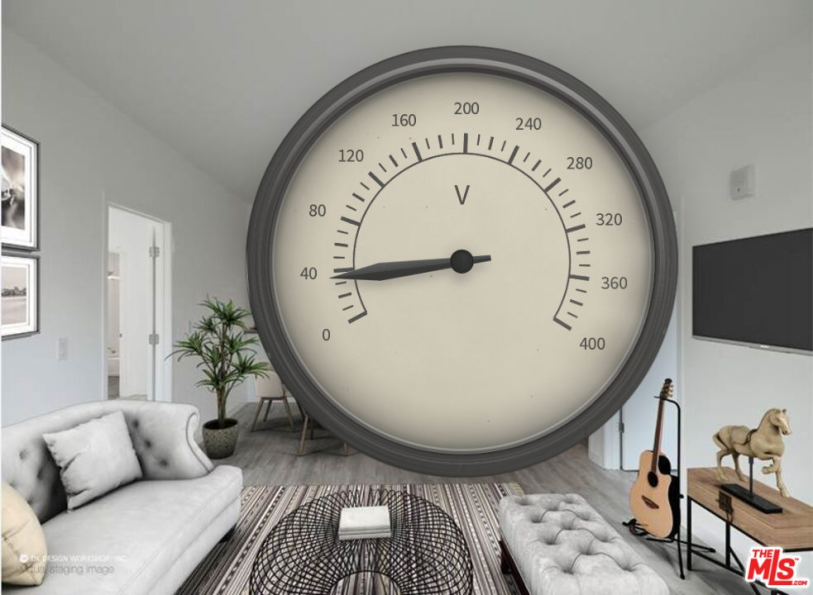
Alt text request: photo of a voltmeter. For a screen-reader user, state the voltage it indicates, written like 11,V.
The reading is 35,V
